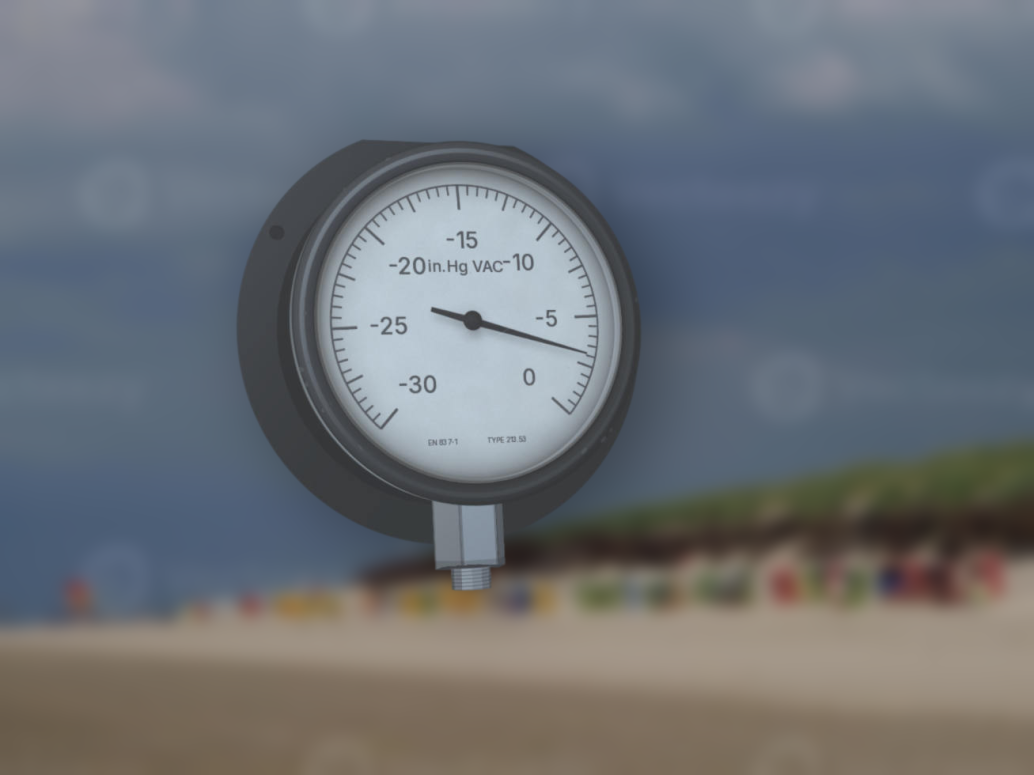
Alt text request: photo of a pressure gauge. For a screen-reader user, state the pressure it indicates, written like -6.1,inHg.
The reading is -3,inHg
